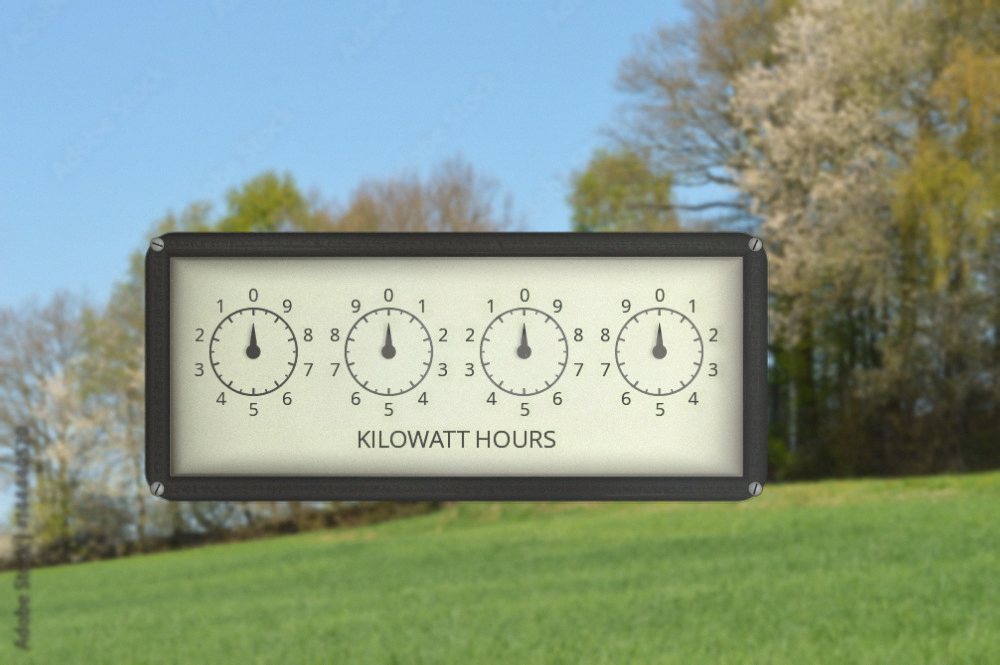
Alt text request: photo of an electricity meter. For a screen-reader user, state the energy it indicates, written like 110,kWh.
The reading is 0,kWh
